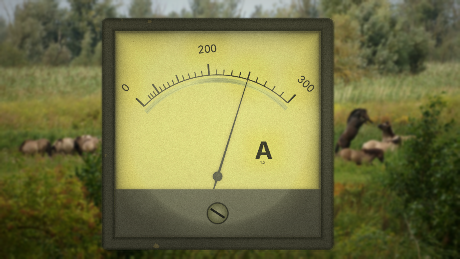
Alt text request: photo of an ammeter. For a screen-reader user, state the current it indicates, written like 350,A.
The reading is 250,A
